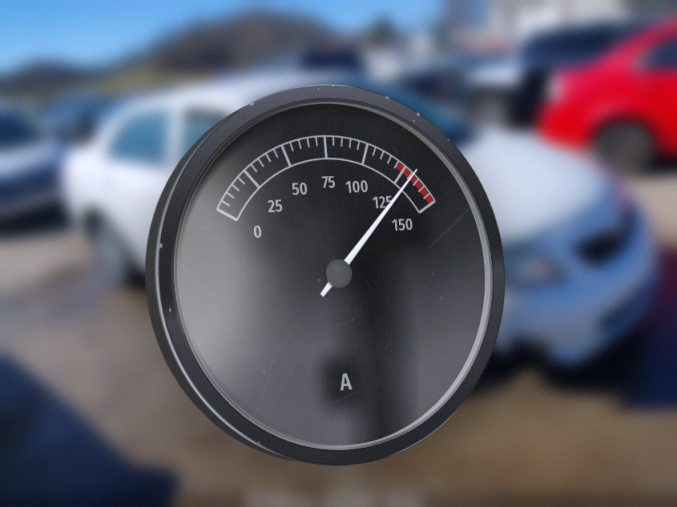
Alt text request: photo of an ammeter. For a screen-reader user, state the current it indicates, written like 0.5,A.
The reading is 130,A
